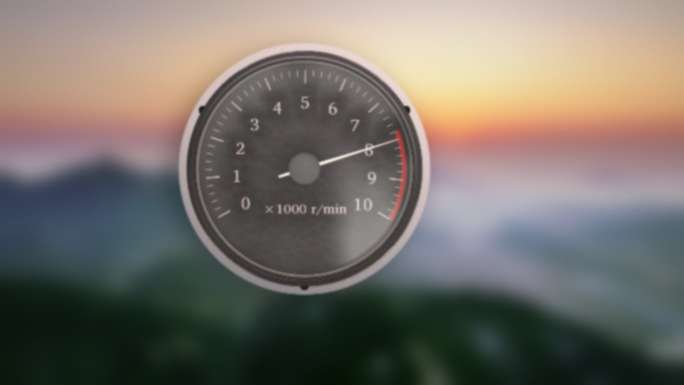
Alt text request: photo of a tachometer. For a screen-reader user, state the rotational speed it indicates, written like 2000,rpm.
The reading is 8000,rpm
